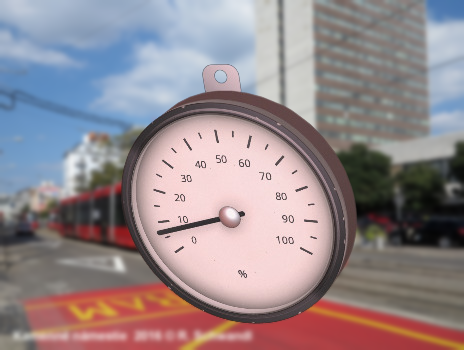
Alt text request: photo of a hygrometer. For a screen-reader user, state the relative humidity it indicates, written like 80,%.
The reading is 7.5,%
